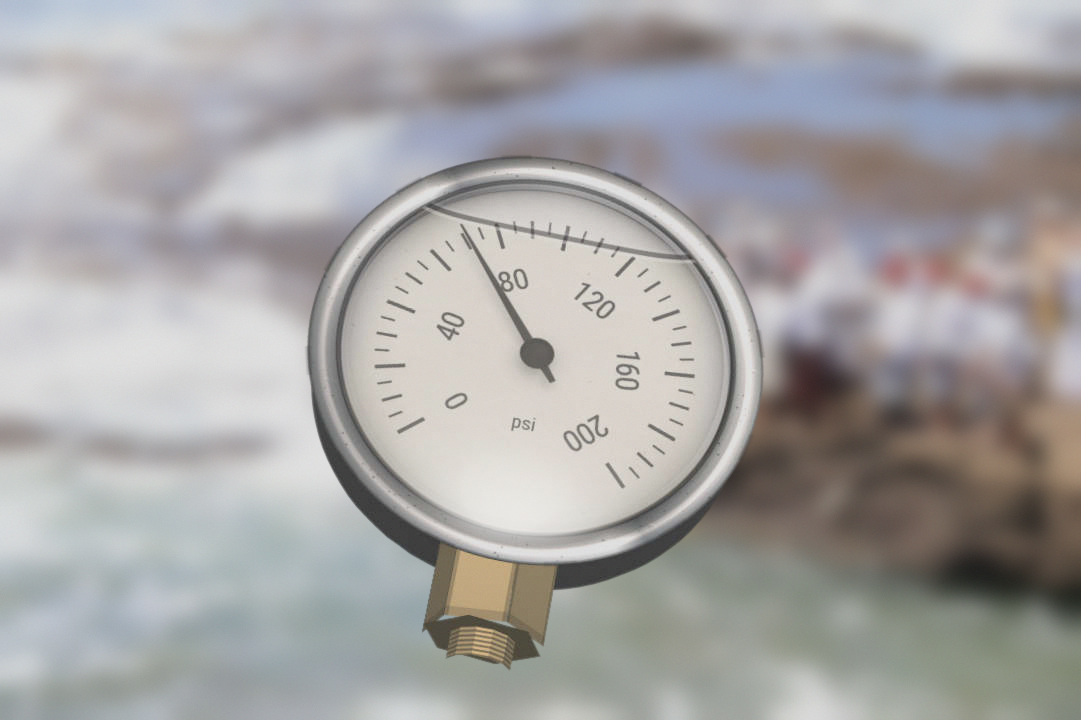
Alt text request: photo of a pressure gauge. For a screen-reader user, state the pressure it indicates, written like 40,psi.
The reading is 70,psi
